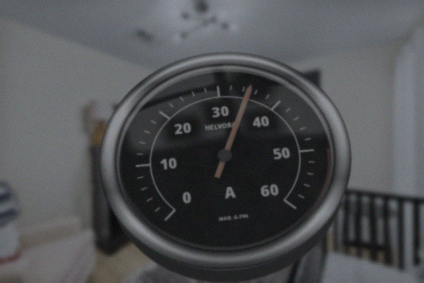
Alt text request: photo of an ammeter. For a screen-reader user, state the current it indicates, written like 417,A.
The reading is 35,A
